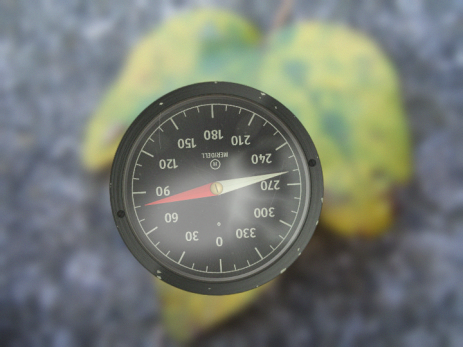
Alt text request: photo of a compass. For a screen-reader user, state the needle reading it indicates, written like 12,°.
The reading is 80,°
